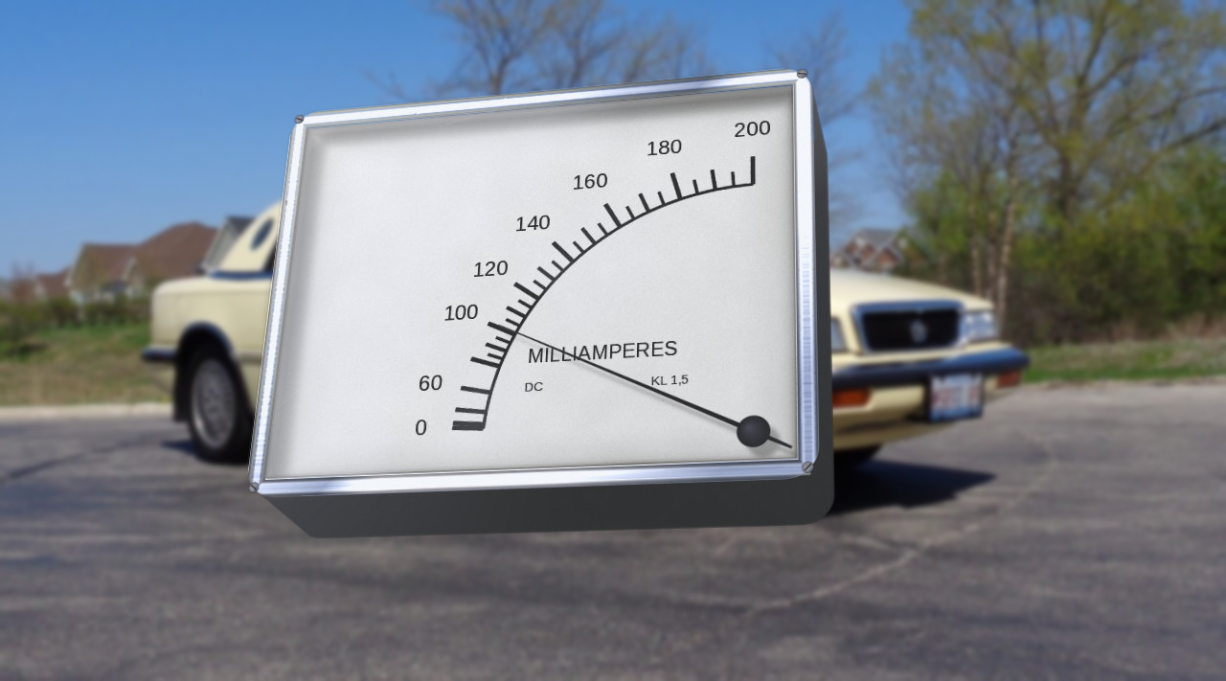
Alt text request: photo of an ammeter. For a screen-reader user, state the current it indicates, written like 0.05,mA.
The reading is 100,mA
